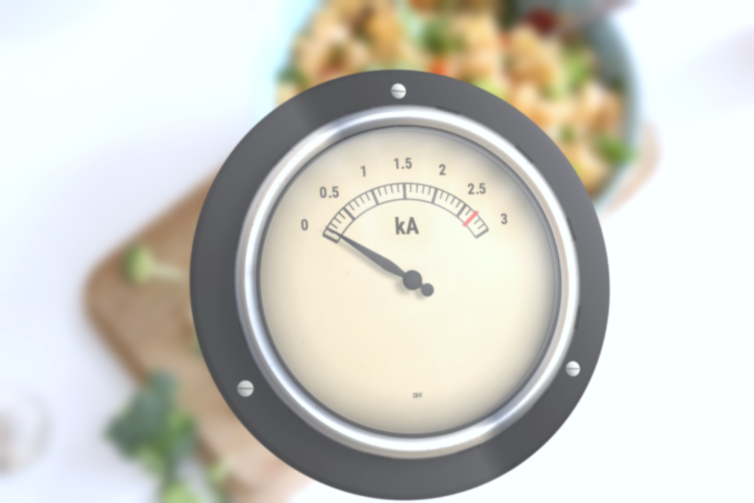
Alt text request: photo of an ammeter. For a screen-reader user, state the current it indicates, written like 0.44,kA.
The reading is 0.1,kA
